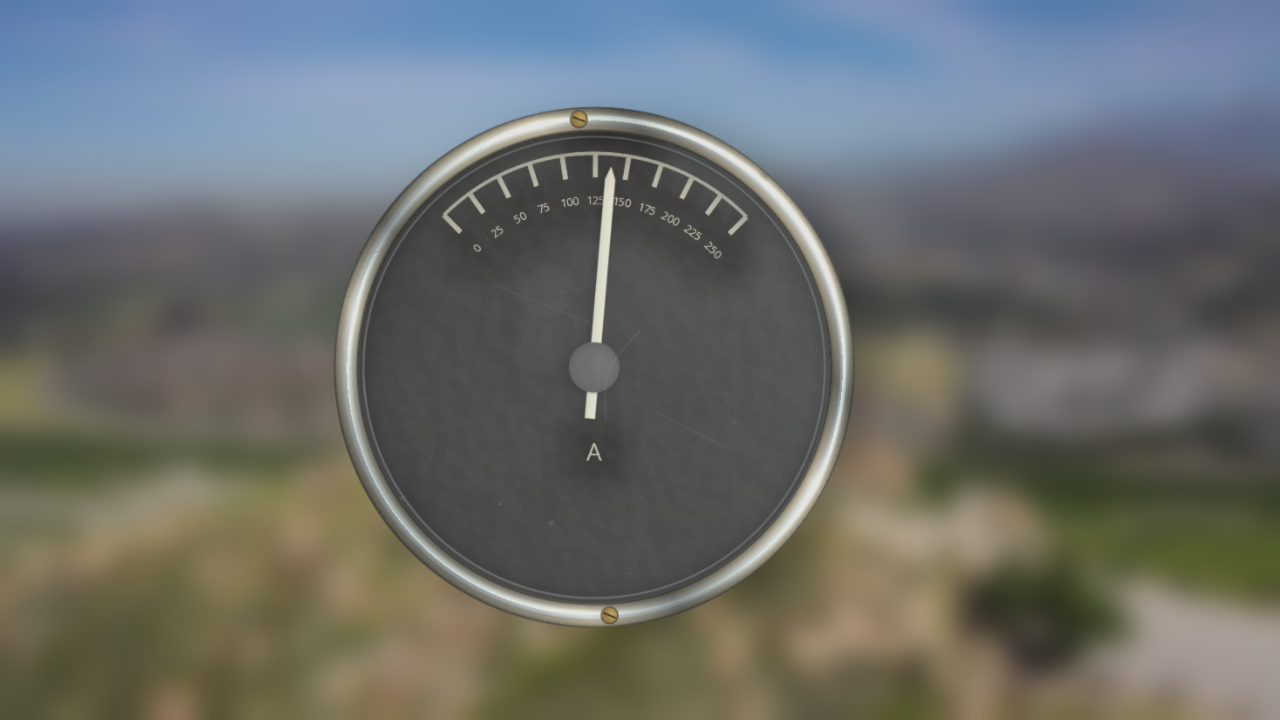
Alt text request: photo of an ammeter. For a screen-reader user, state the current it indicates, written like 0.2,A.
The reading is 137.5,A
